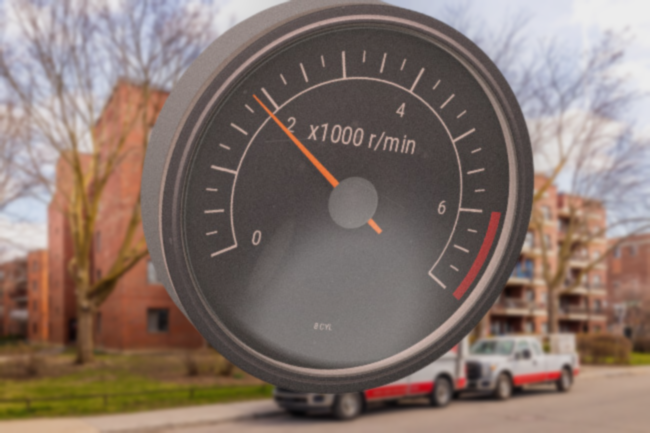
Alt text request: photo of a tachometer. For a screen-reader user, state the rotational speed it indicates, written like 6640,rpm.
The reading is 1875,rpm
